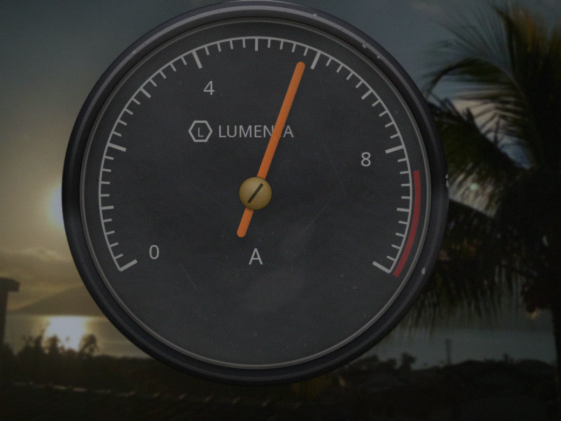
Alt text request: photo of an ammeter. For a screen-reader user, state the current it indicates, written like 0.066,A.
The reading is 5.8,A
